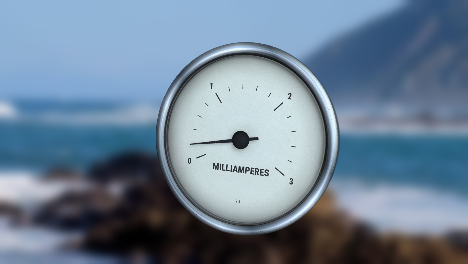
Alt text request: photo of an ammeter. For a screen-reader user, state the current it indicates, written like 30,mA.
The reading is 0.2,mA
